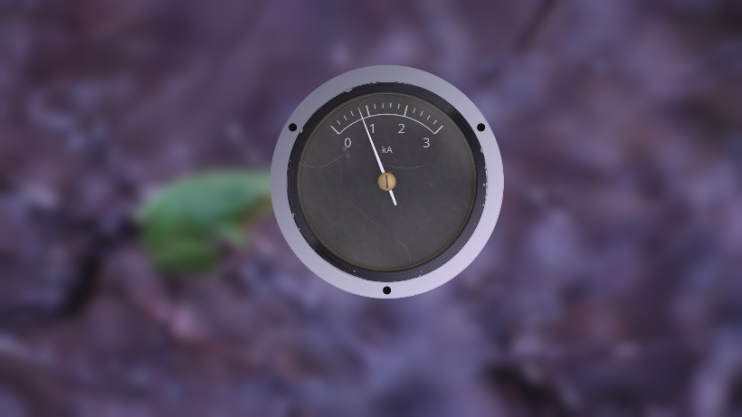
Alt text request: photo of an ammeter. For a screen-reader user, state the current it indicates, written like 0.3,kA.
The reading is 0.8,kA
